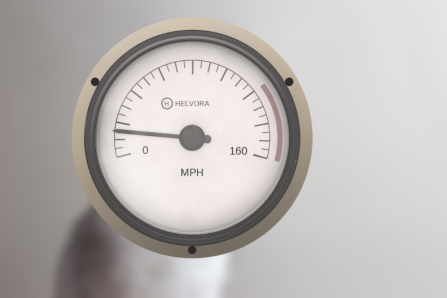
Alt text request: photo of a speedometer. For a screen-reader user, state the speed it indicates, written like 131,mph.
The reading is 15,mph
